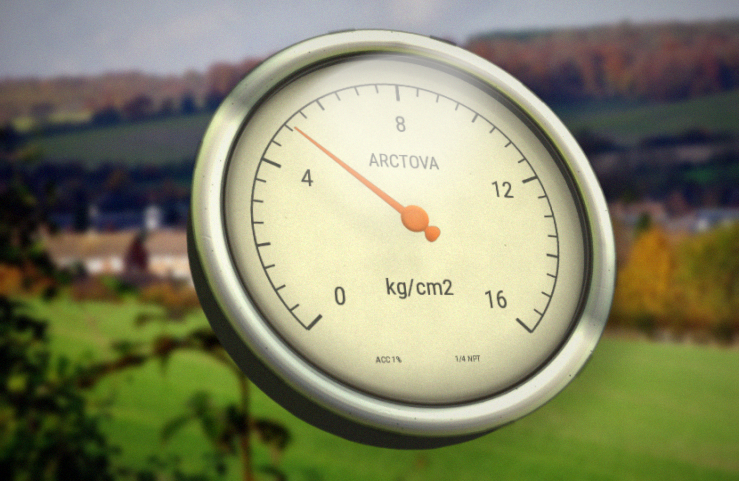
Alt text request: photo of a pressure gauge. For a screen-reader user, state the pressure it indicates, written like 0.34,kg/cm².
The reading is 5,kg/cm²
